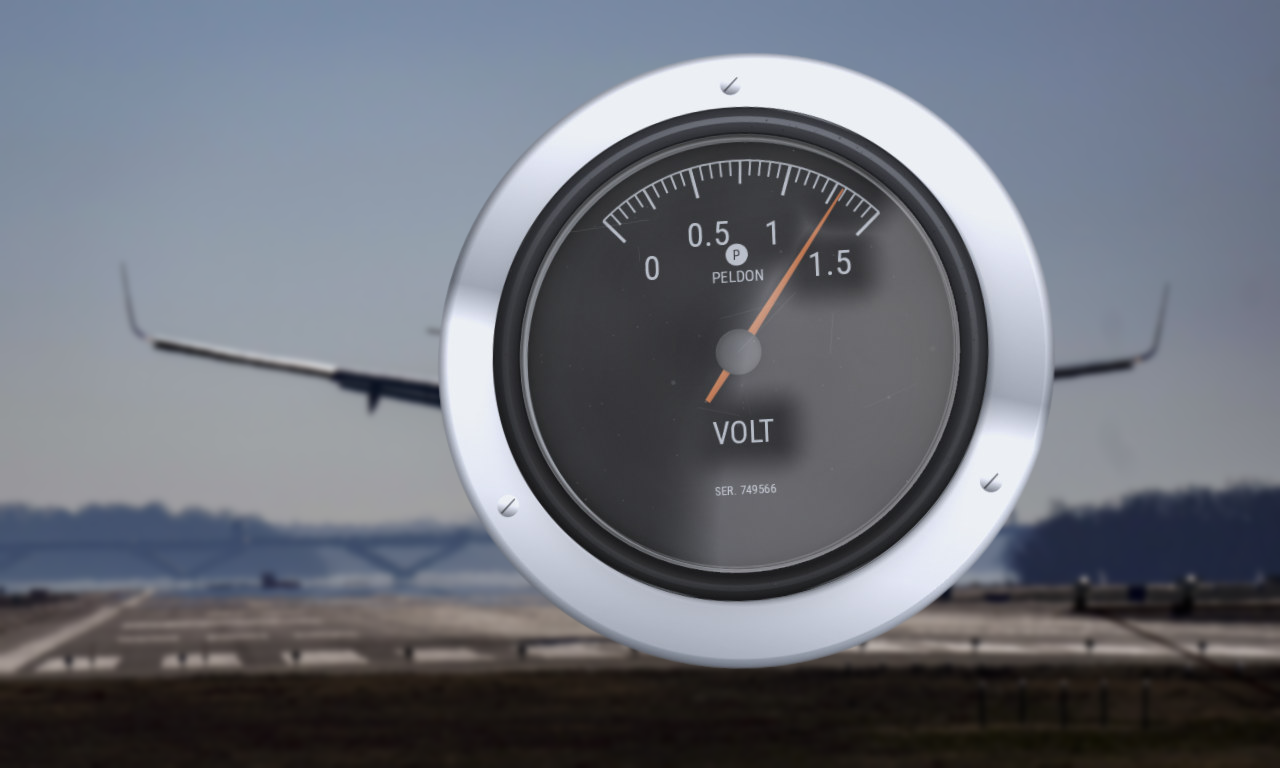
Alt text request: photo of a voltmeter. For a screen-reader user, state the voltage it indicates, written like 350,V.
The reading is 1.3,V
